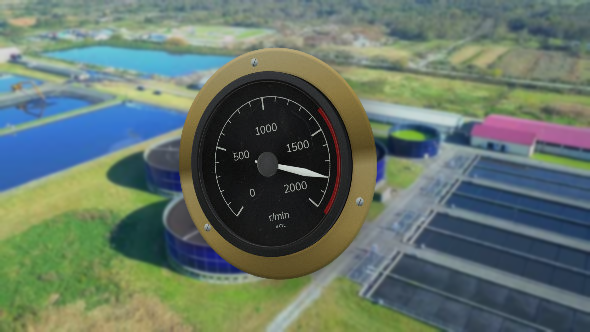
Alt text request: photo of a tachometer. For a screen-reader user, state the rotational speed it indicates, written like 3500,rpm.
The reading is 1800,rpm
